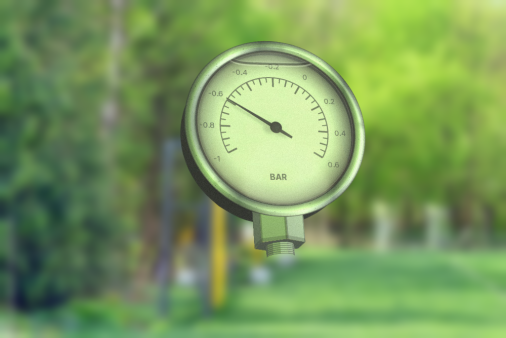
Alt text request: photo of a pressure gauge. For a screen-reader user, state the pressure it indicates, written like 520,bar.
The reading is -0.6,bar
